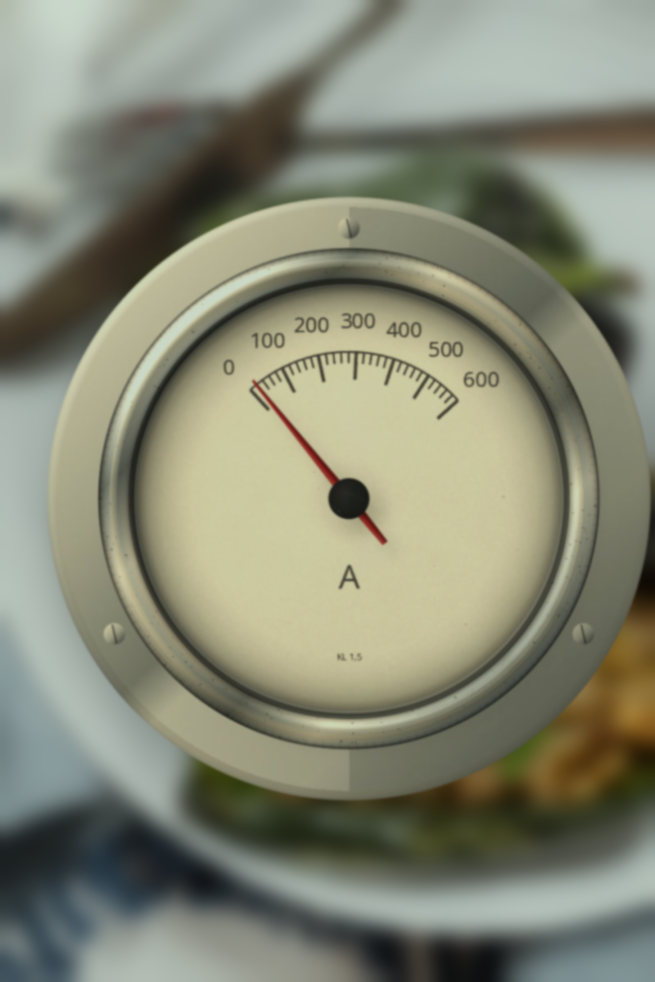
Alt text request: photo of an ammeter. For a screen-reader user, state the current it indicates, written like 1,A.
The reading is 20,A
